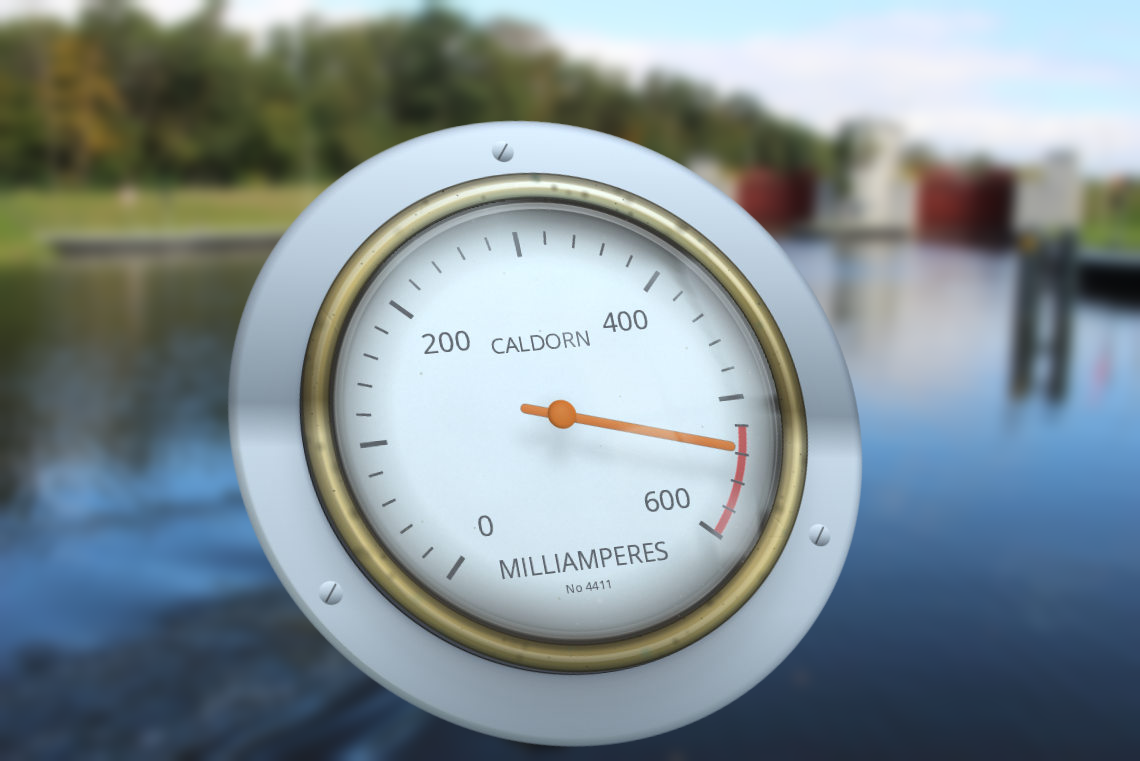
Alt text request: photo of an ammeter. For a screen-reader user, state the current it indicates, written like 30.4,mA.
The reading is 540,mA
